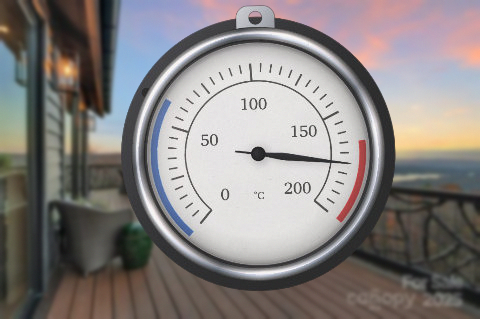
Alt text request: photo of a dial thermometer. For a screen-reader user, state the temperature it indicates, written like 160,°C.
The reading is 175,°C
